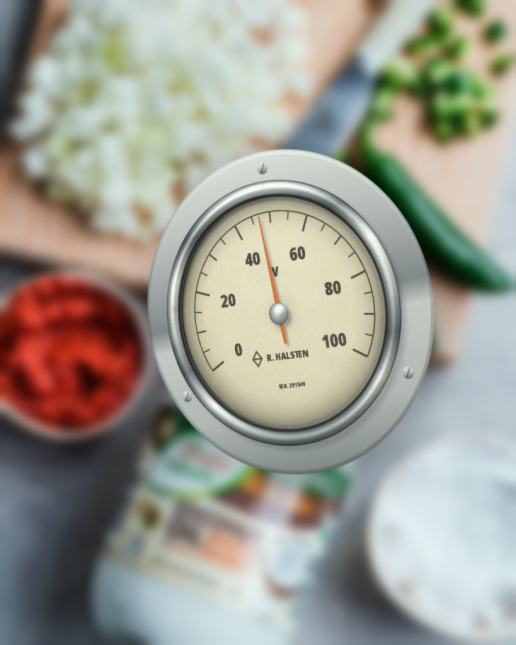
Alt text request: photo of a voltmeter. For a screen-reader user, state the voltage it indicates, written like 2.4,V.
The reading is 47.5,V
